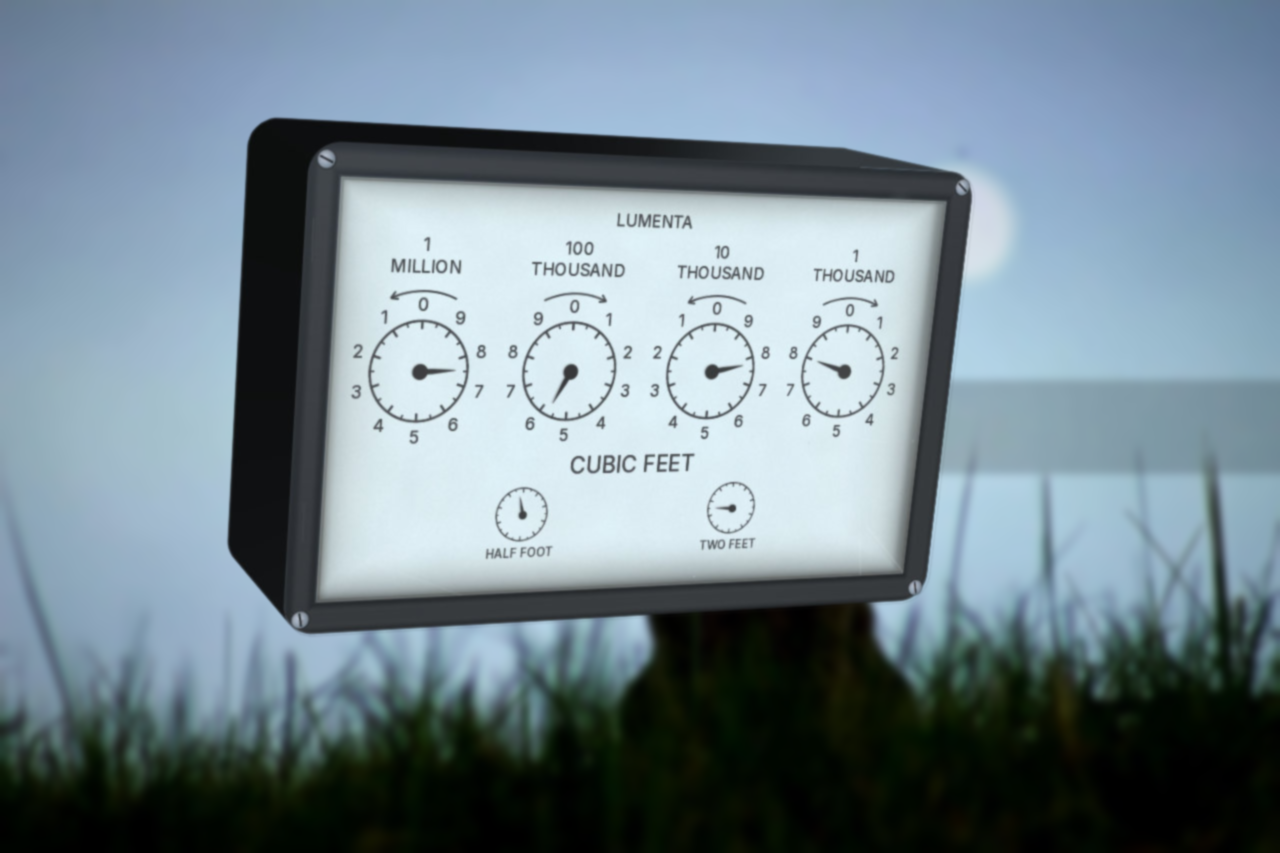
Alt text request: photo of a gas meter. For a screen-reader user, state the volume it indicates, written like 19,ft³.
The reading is 757800,ft³
